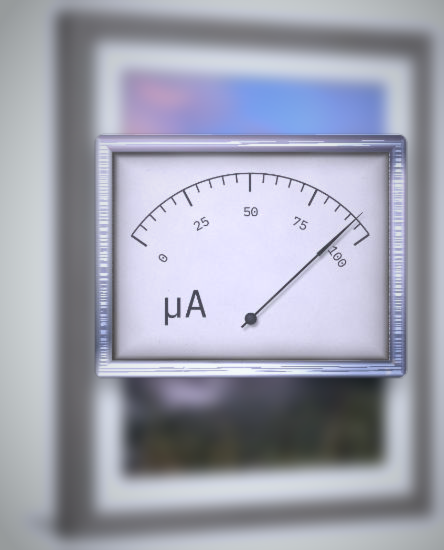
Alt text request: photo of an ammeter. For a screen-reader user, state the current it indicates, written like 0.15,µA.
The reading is 92.5,µA
